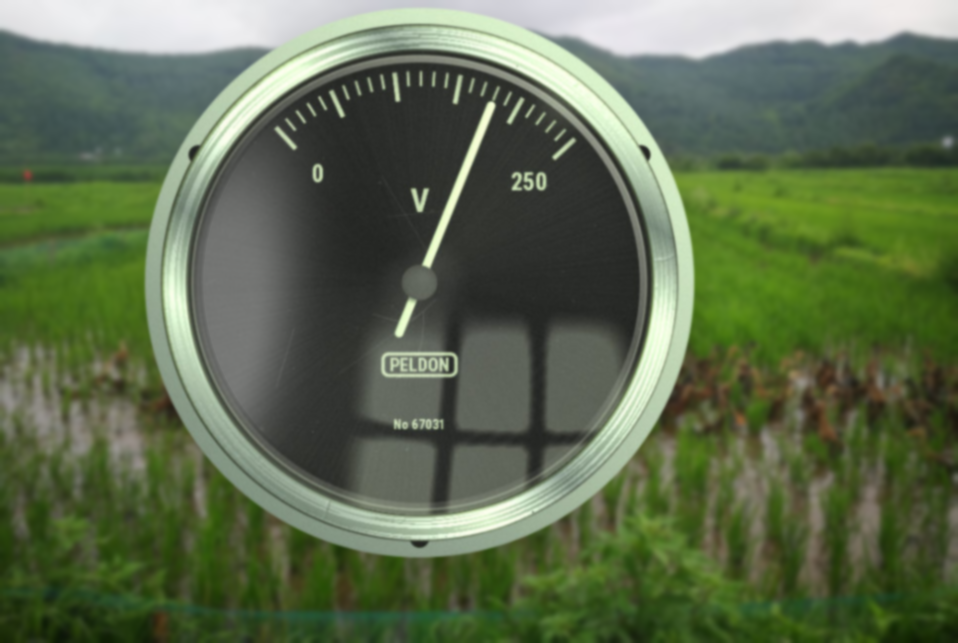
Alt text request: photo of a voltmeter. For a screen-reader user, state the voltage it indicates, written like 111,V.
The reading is 180,V
